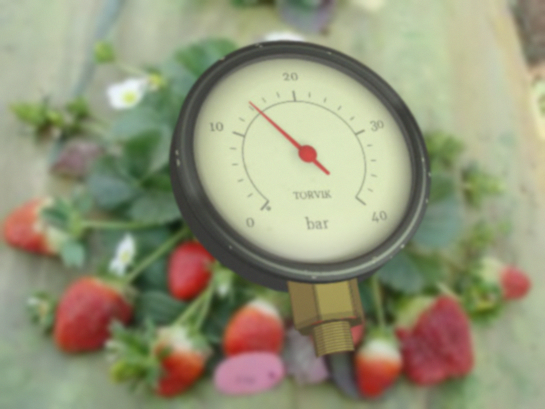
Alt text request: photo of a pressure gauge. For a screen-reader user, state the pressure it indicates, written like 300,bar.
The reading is 14,bar
